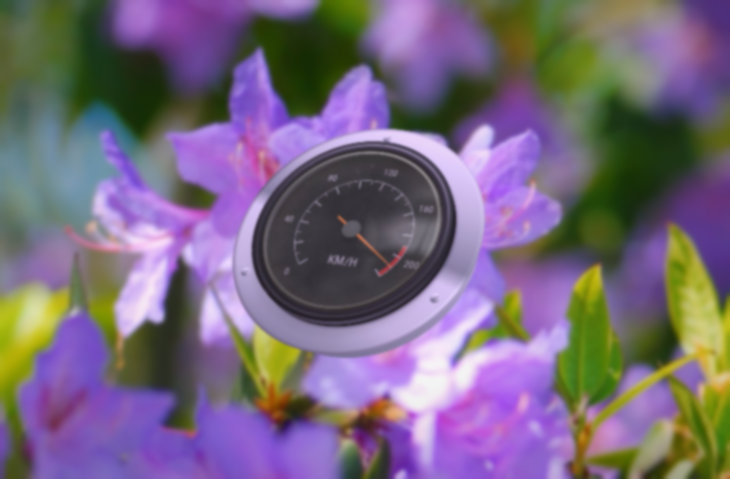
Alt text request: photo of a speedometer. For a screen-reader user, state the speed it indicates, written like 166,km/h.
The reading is 210,km/h
